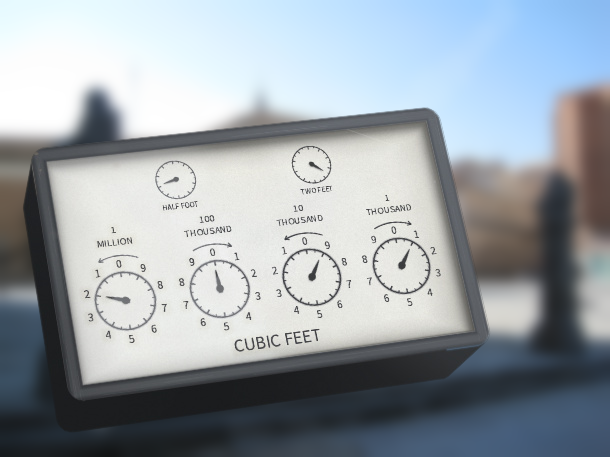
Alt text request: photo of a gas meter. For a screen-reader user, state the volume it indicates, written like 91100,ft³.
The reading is 199100,ft³
